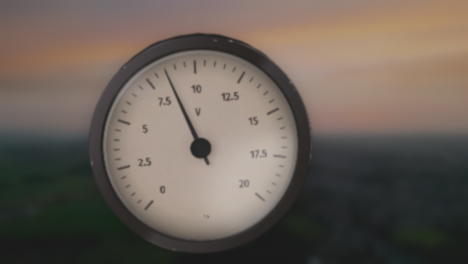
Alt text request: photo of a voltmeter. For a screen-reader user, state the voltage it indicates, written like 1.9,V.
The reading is 8.5,V
